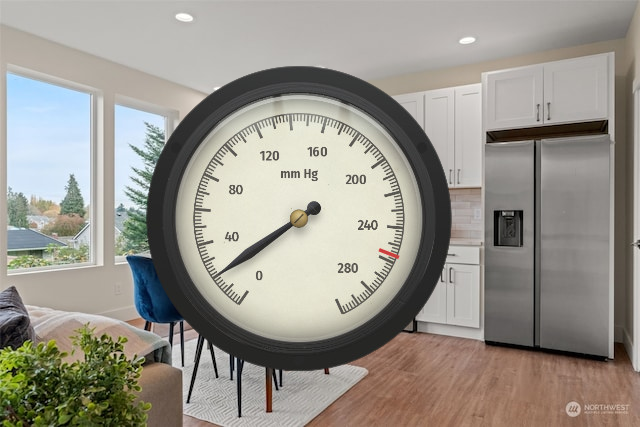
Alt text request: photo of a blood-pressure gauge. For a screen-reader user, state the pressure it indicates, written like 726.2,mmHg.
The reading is 20,mmHg
